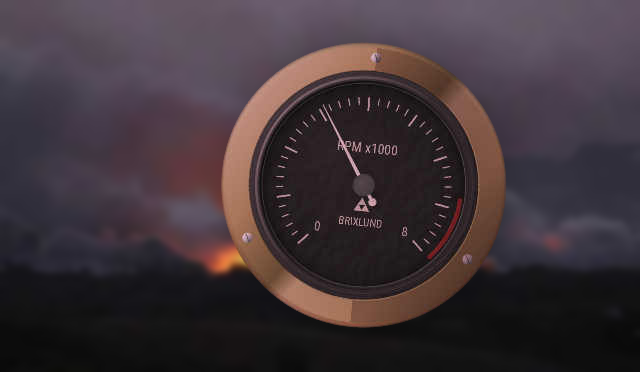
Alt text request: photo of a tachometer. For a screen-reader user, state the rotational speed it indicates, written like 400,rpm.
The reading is 3100,rpm
